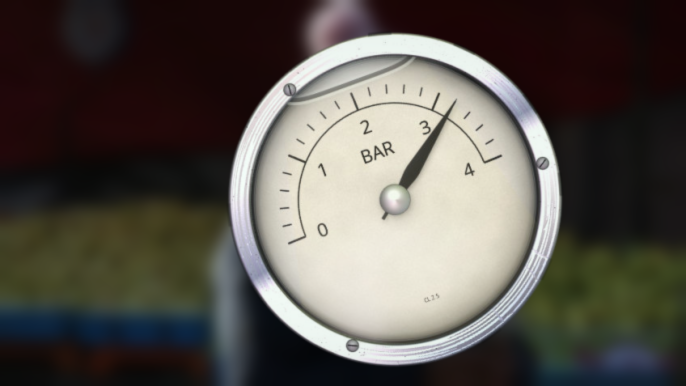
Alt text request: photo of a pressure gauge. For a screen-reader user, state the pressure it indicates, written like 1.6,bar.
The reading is 3.2,bar
